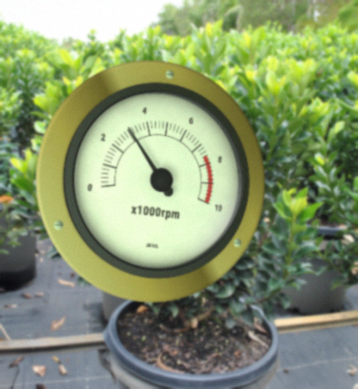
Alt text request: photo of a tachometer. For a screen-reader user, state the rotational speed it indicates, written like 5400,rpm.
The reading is 3000,rpm
